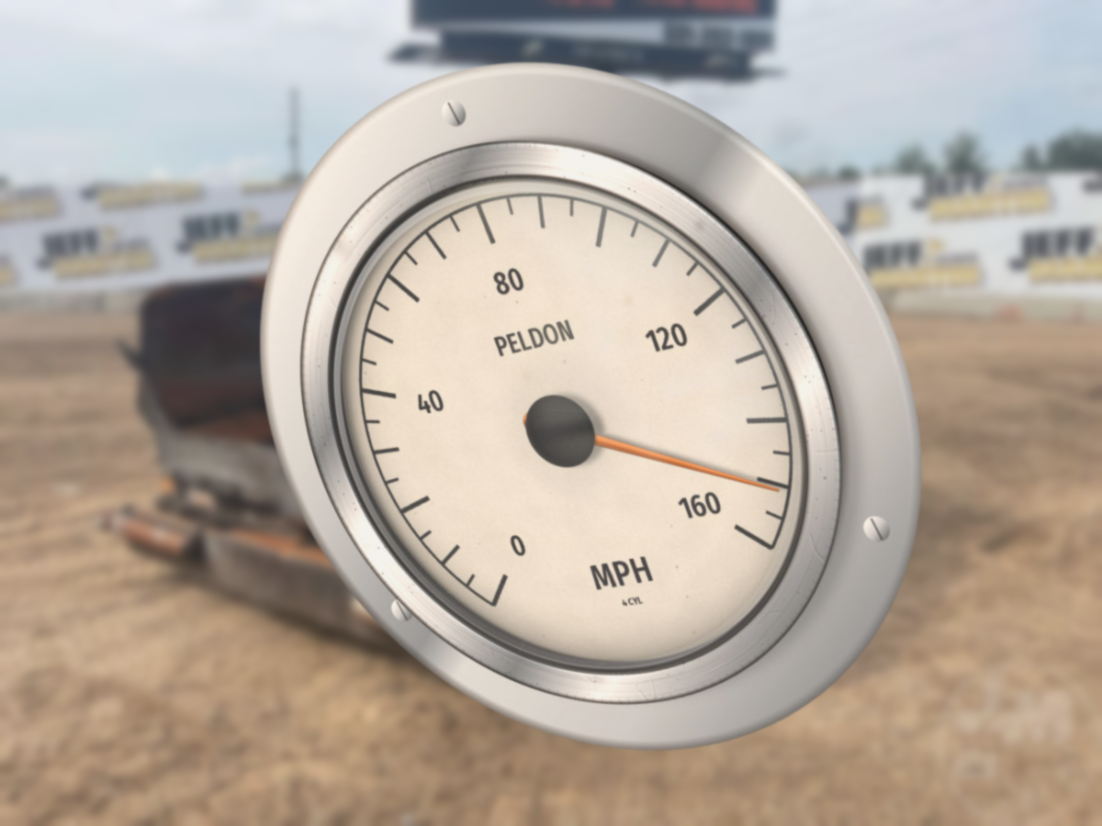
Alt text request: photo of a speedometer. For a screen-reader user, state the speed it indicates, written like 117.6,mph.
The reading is 150,mph
